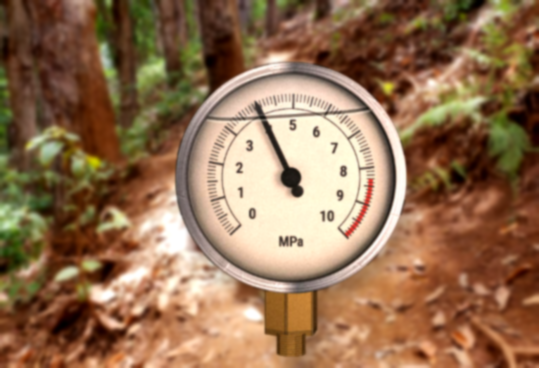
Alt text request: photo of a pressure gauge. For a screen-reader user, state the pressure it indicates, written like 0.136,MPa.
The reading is 4,MPa
